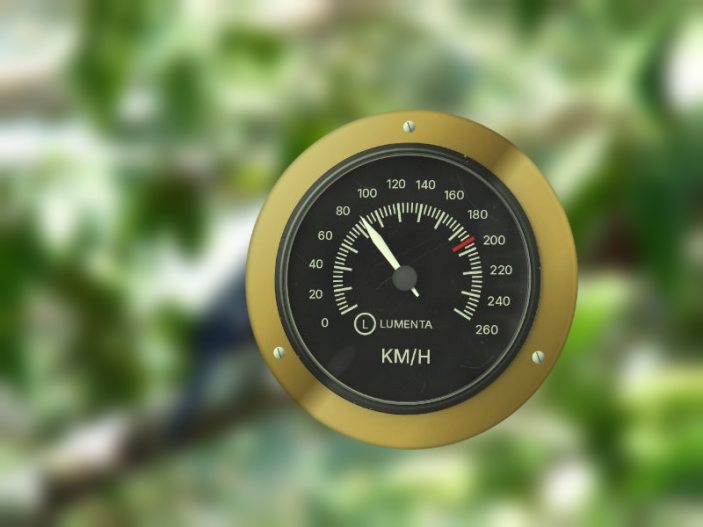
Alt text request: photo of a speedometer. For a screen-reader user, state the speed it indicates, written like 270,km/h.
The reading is 88,km/h
